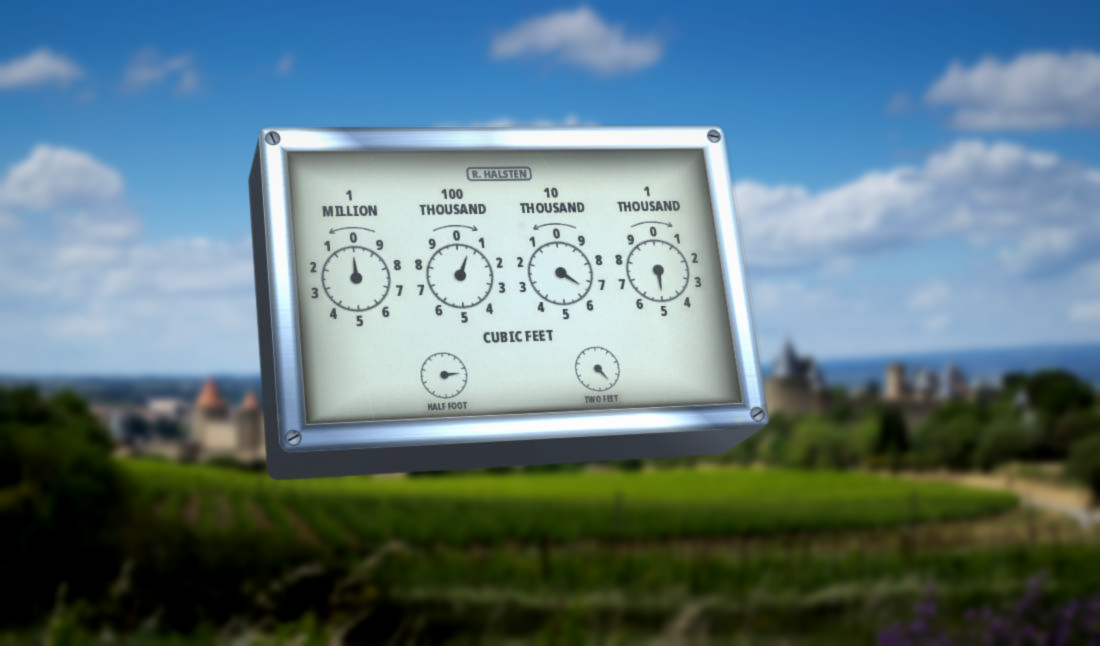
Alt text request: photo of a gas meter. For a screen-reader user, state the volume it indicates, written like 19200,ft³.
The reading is 6500,ft³
